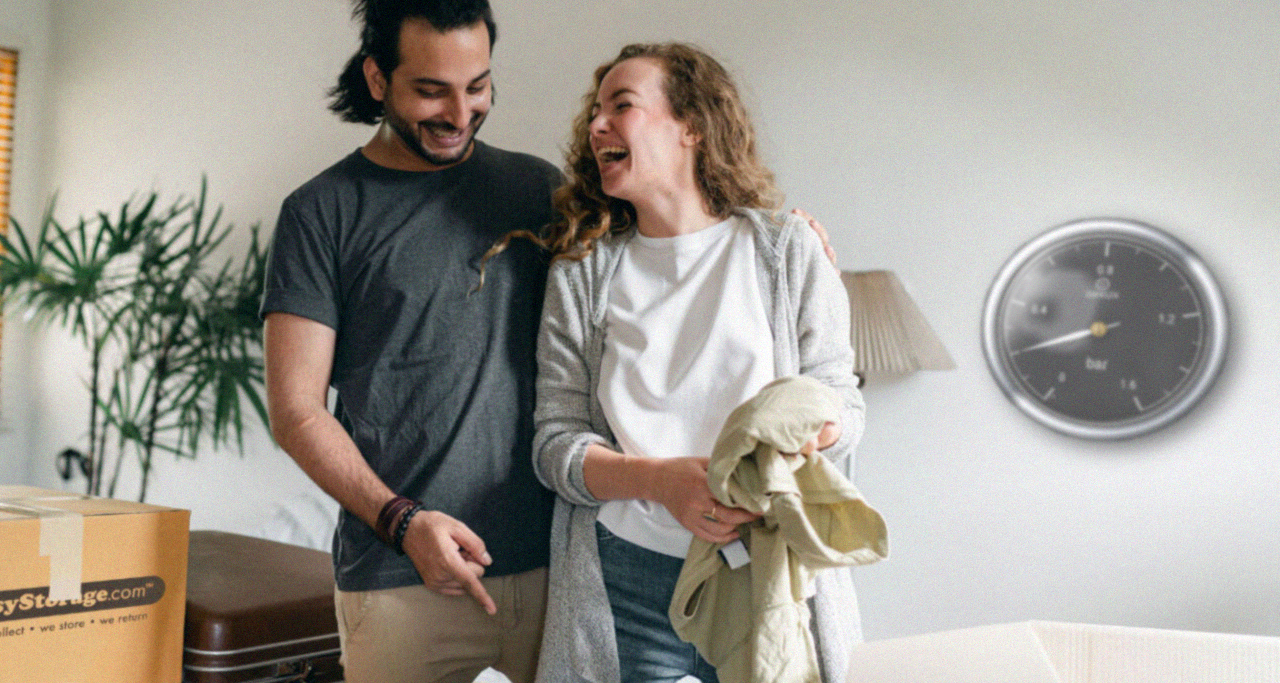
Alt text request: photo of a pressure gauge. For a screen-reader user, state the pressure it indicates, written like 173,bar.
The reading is 0.2,bar
